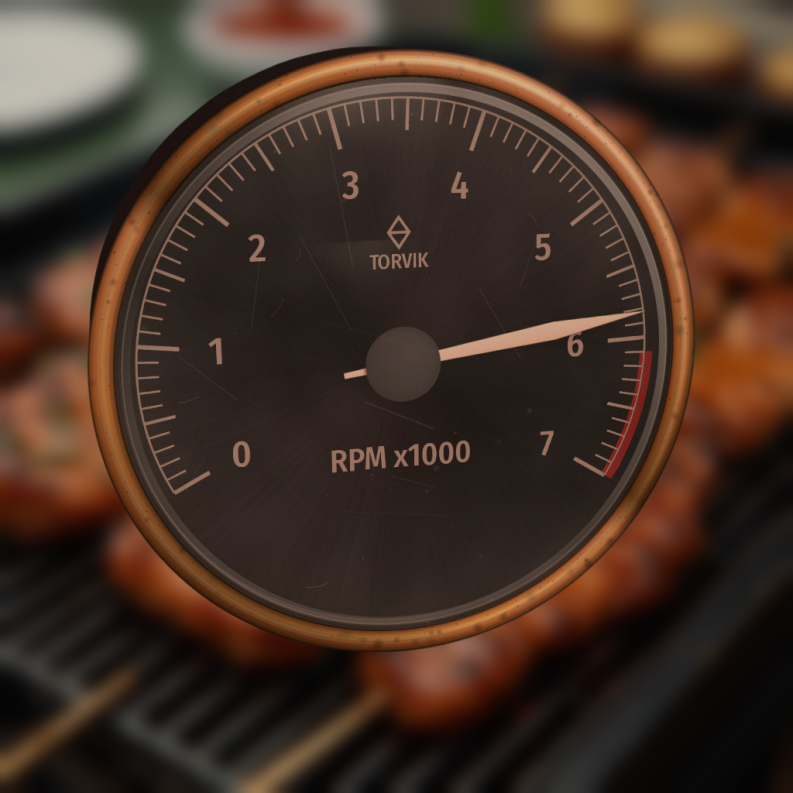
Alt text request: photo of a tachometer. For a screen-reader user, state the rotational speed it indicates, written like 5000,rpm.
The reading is 5800,rpm
